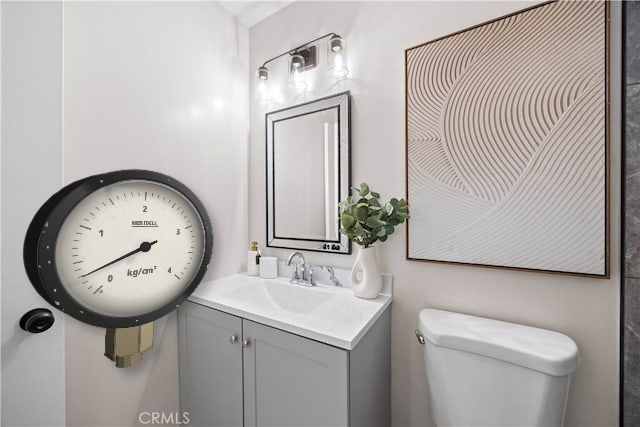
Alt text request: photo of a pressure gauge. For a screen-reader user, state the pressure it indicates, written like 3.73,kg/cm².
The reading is 0.3,kg/cm²
